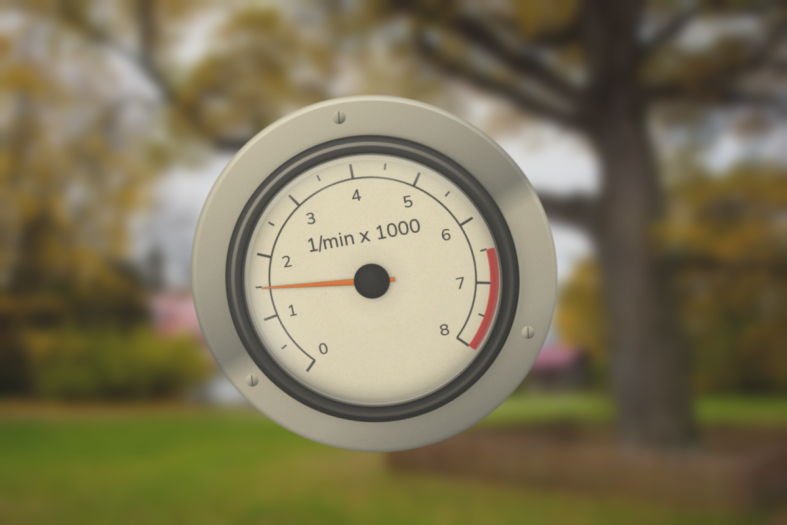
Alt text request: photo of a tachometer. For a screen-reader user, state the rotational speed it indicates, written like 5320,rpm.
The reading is 1500,rpm
